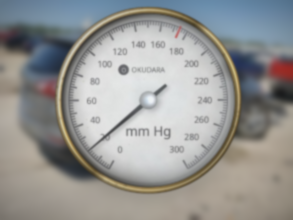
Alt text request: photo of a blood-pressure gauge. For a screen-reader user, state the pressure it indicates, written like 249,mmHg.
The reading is 20,mmHg
